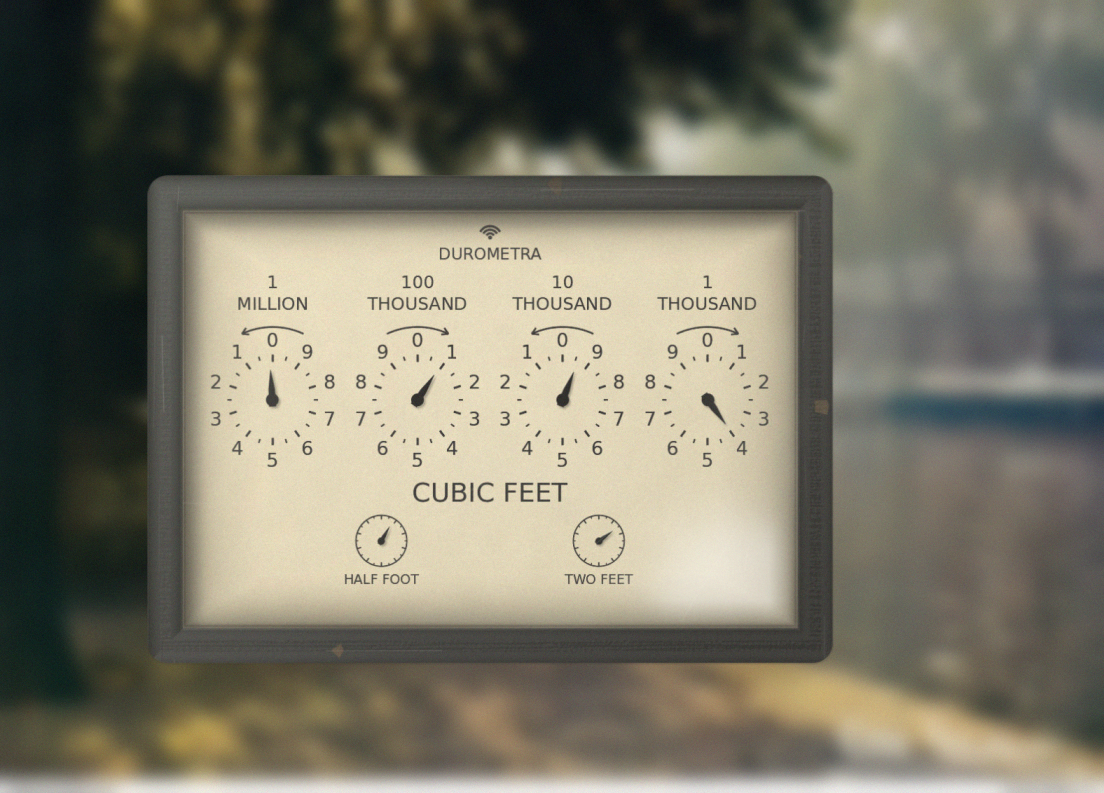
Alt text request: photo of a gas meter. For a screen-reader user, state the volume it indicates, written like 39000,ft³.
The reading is 9400,ft³
